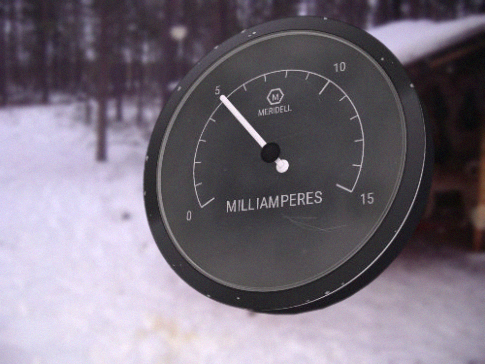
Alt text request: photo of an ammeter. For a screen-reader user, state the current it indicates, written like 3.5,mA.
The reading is 5,mA
